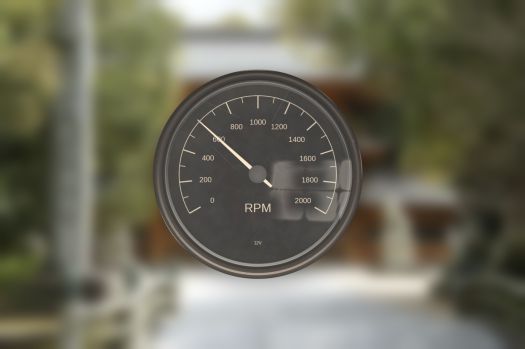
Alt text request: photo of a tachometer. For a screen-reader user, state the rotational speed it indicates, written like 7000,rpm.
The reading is 600,rpm
